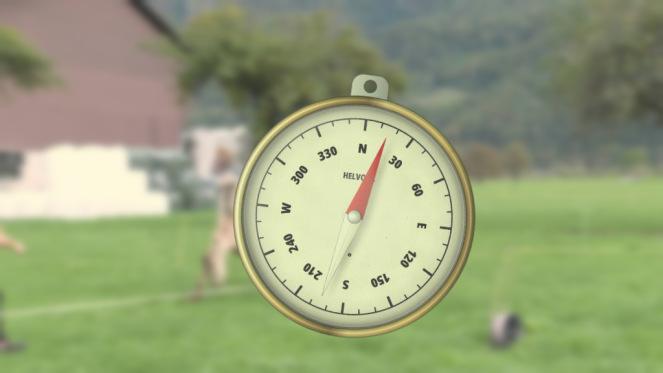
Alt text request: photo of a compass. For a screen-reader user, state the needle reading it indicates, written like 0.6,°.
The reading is 15,°
